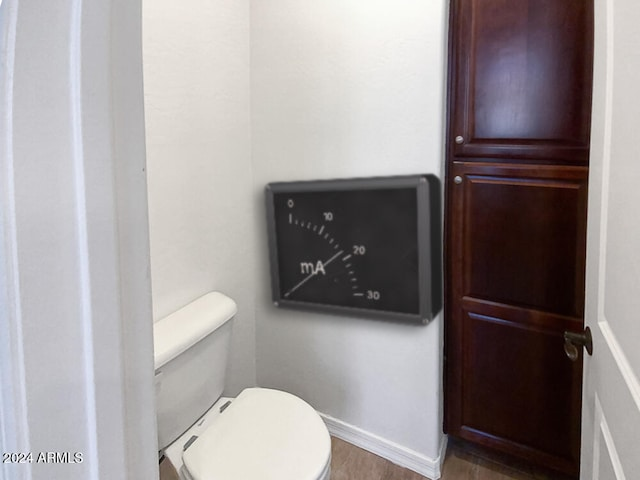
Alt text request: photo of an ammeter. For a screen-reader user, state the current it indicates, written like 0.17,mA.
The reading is 18,mA
